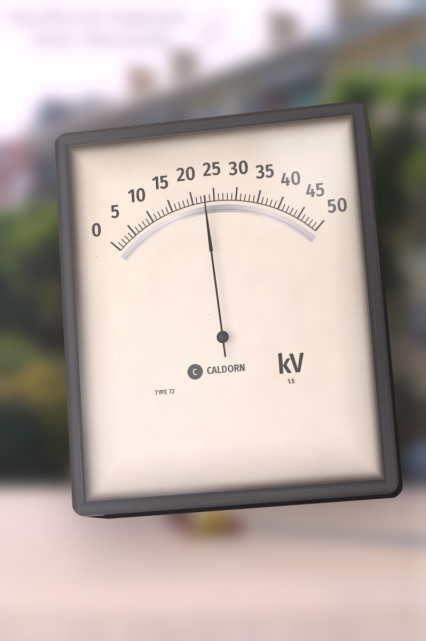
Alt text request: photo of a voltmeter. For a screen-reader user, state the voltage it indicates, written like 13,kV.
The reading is 23,kV
